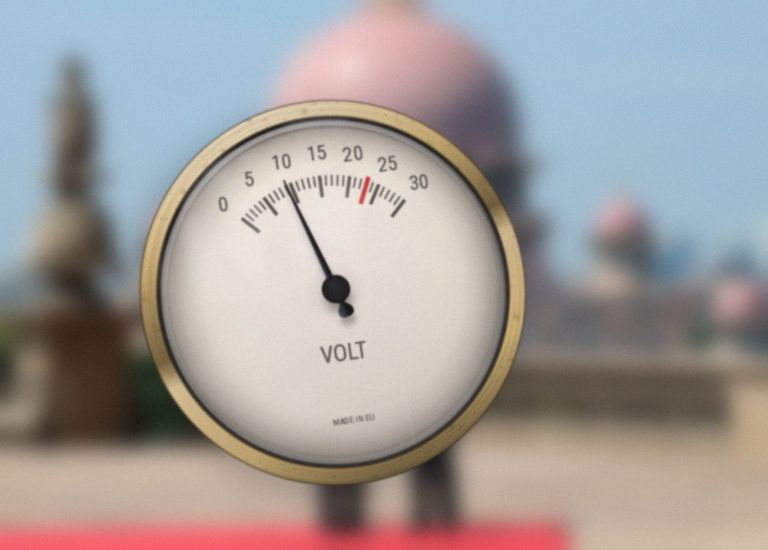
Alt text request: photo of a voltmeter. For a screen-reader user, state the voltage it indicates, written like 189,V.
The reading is 9,V
